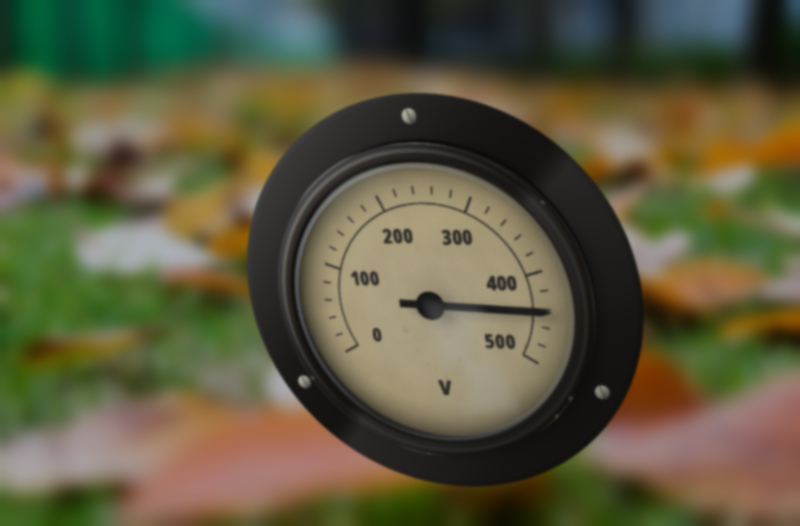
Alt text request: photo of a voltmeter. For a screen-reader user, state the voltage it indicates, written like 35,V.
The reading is 440,V
